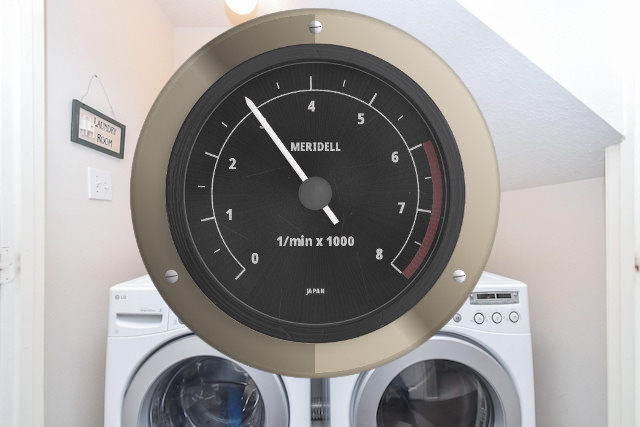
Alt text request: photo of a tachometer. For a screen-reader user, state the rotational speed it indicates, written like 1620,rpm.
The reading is 3000,rpm
